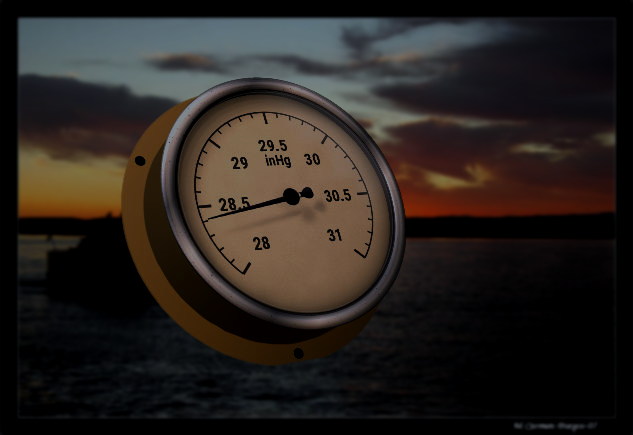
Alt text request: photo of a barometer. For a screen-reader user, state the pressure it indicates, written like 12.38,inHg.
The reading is 28.4,inHg
